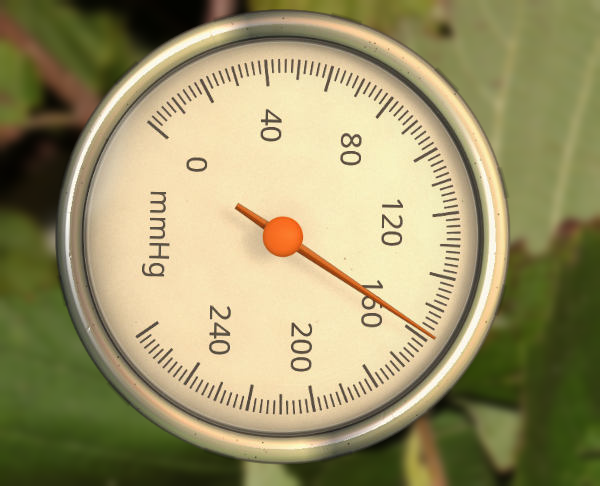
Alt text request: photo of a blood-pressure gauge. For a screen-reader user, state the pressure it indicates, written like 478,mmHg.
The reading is 158,mmHg
